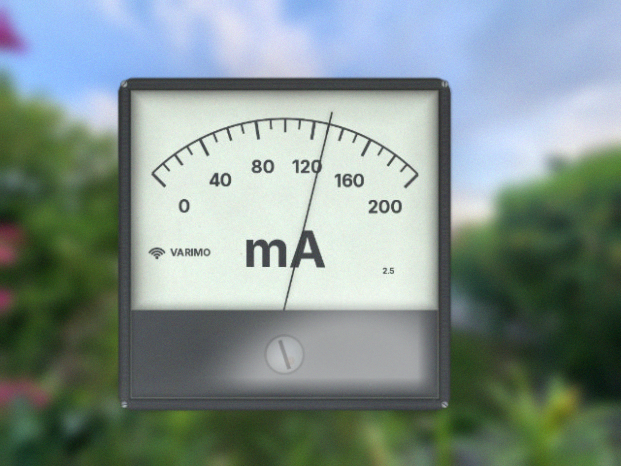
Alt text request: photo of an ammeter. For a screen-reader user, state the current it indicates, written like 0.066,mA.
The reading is 130,mA
